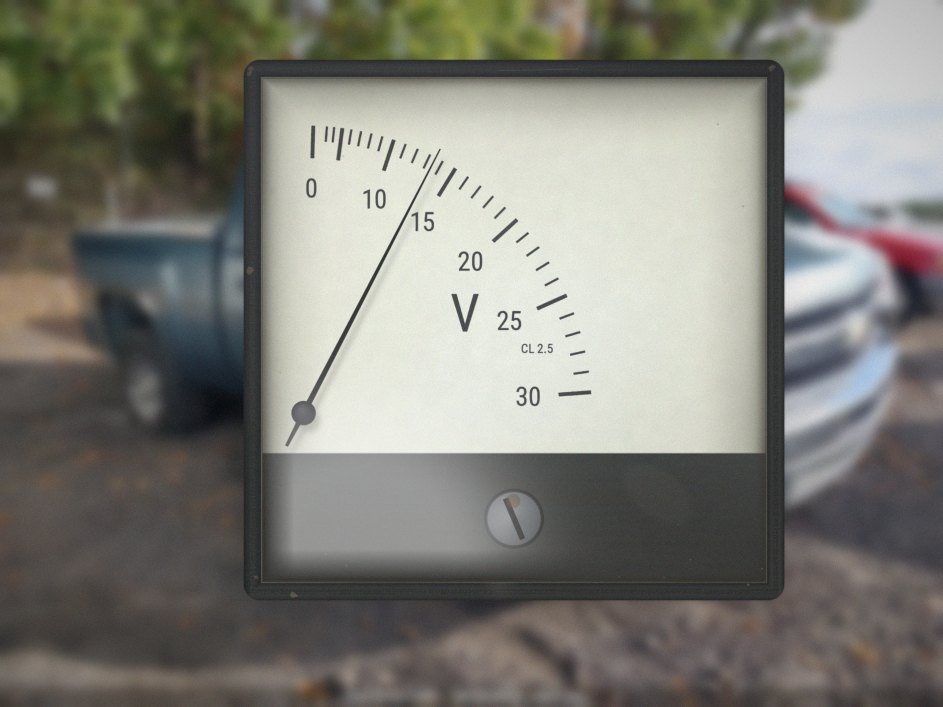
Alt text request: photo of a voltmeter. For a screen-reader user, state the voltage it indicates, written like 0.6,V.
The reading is 13.5,V
